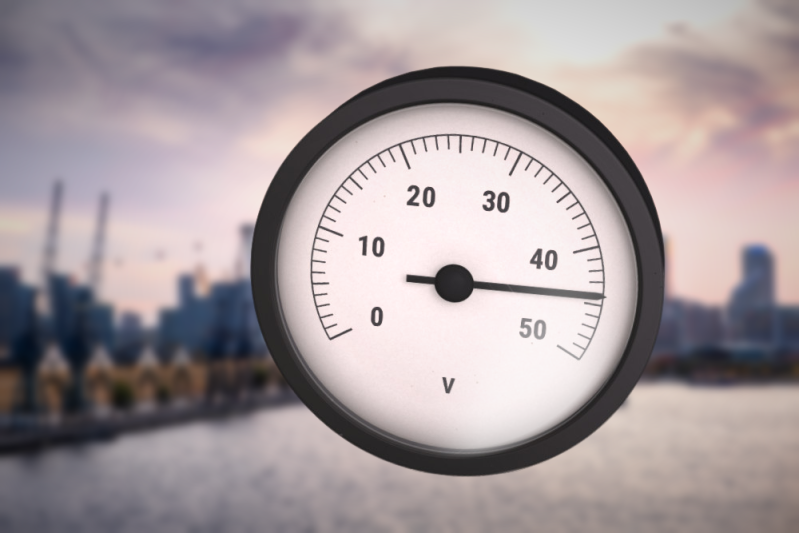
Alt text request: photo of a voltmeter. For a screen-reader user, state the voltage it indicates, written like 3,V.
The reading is 44,V
